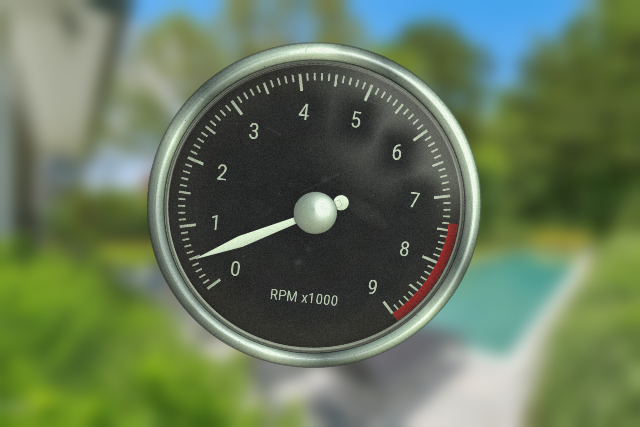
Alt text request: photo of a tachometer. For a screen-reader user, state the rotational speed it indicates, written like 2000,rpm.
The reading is 500,rpm
